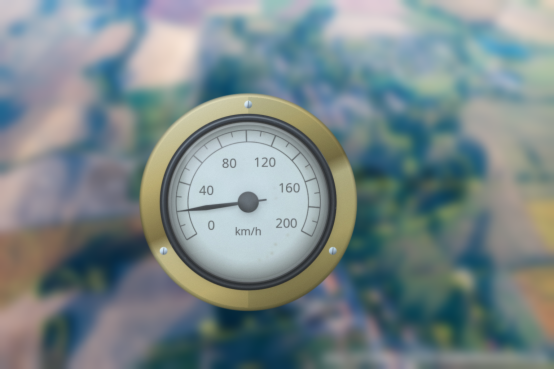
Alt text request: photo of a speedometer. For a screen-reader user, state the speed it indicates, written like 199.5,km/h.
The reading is 20,km/h
